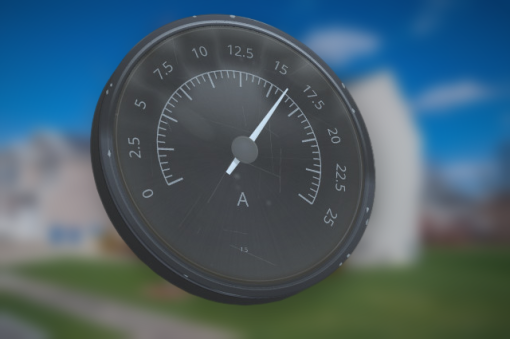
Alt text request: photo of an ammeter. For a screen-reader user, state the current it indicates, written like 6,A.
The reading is 16,A
